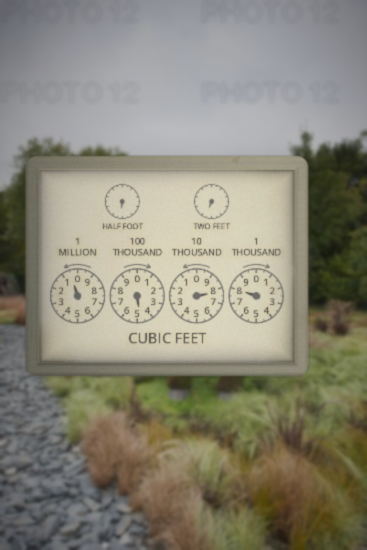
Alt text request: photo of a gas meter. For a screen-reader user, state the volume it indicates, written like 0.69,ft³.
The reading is 47800,ft³
